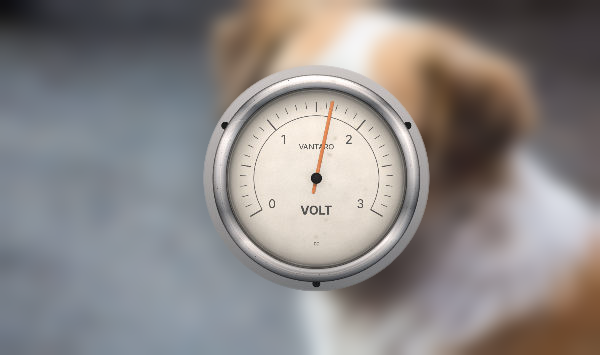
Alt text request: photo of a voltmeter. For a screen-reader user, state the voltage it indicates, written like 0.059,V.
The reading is 1.65,V
